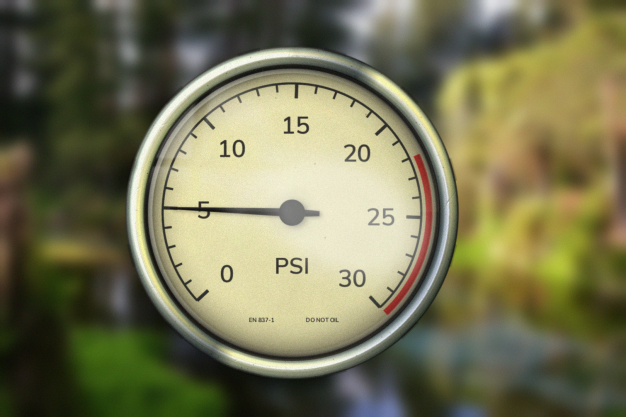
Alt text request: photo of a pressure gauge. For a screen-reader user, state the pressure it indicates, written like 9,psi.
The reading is 5,psi
